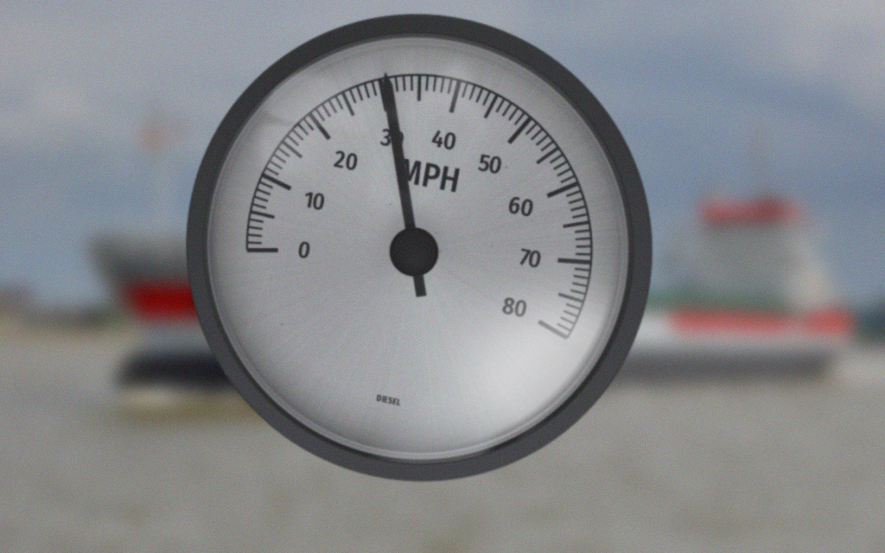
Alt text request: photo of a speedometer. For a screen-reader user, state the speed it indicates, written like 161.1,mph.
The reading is 31,mph
